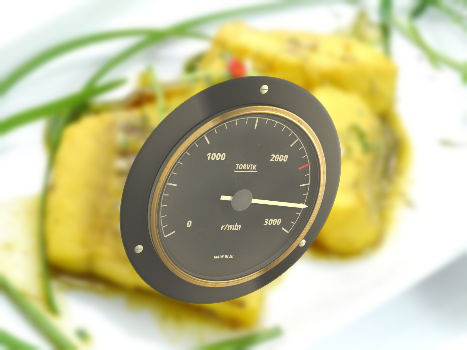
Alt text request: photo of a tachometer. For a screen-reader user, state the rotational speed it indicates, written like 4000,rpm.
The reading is 2700,rpm
